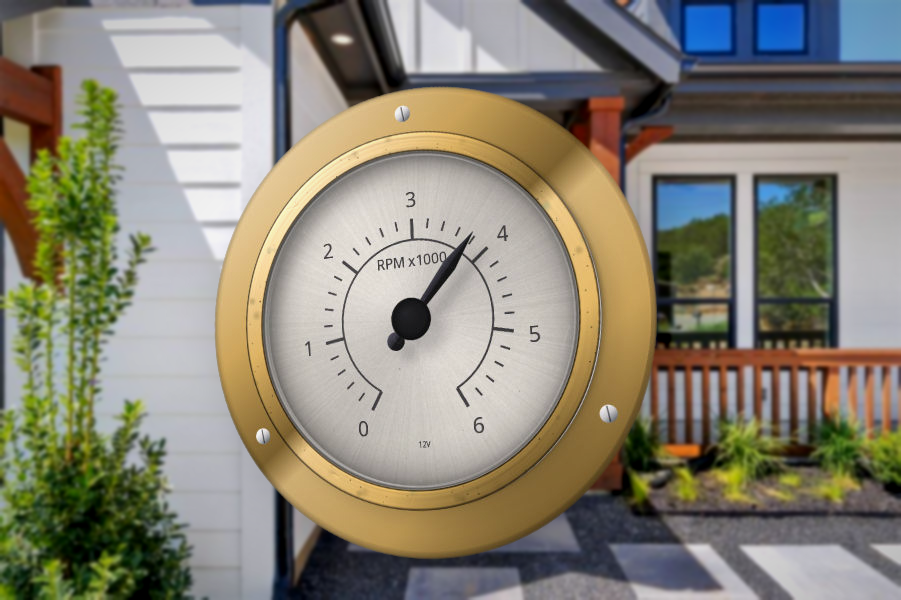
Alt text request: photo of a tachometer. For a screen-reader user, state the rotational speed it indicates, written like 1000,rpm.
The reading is 3800,rpm
